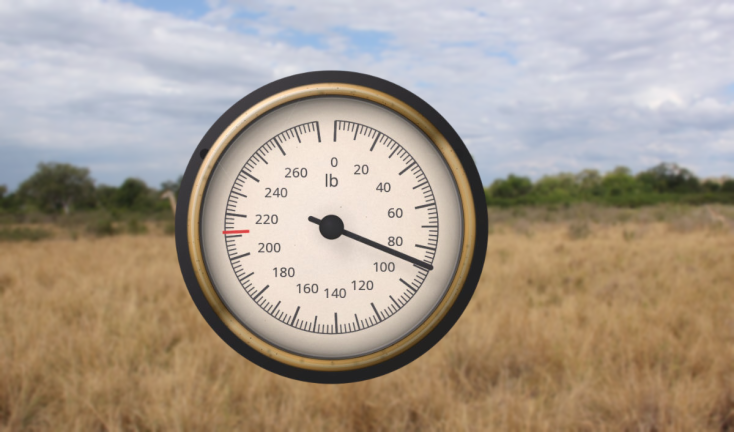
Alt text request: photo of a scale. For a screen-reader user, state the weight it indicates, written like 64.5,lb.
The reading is 88,lb
